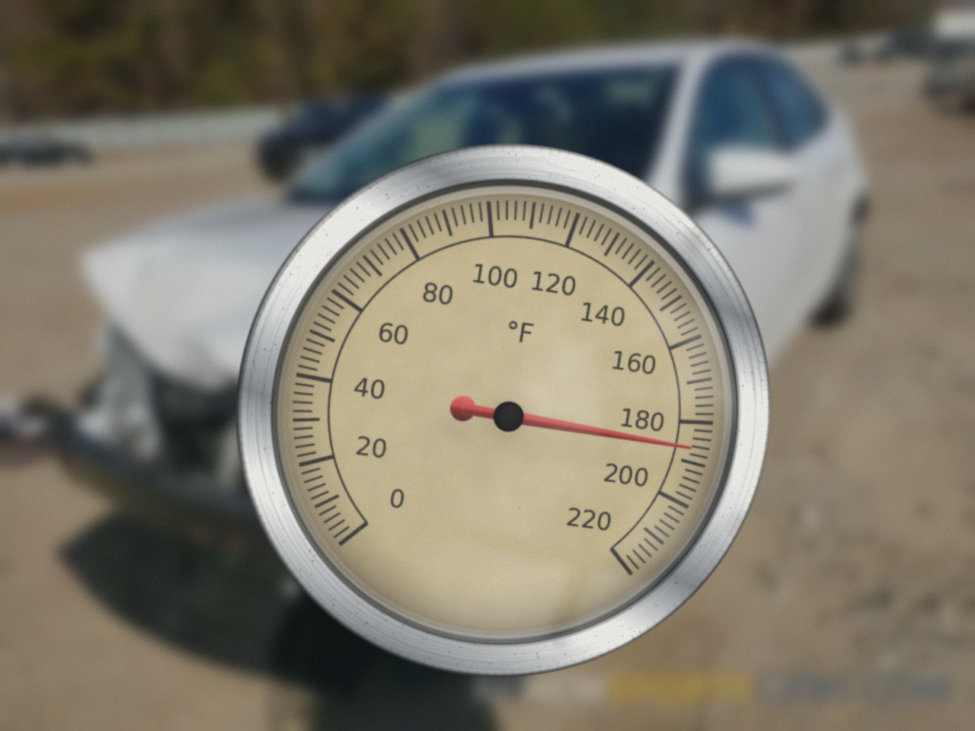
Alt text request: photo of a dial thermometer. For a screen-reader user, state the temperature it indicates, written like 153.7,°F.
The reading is 186,°F
